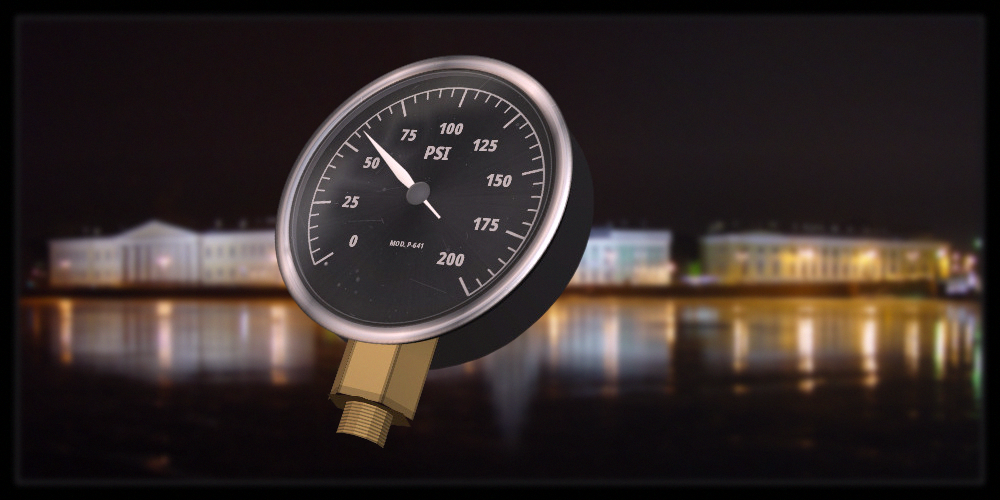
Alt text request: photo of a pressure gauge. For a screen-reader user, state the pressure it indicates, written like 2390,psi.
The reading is 57.5,psi
